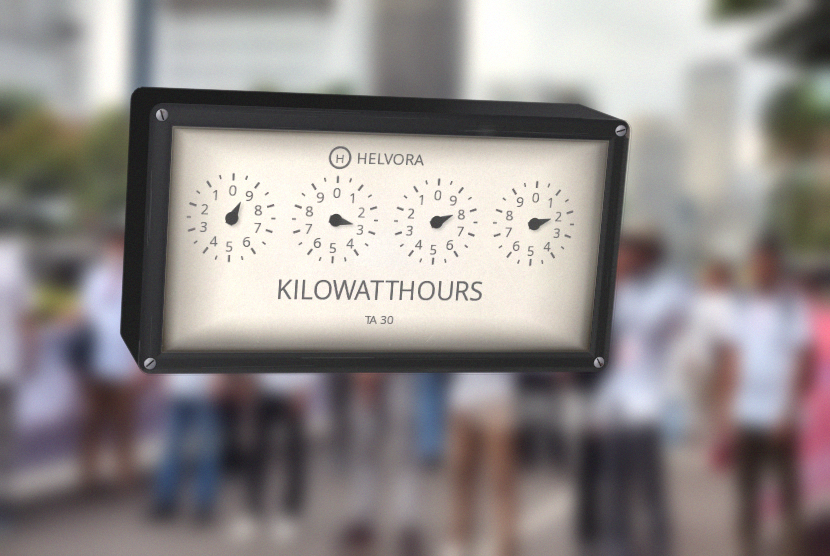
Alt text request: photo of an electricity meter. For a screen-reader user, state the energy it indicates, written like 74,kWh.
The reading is 9282,kWh
